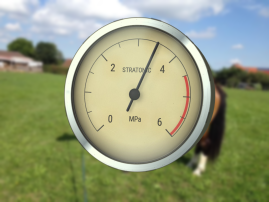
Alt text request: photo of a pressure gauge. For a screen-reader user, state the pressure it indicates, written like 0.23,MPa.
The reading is 3.5,MPa
